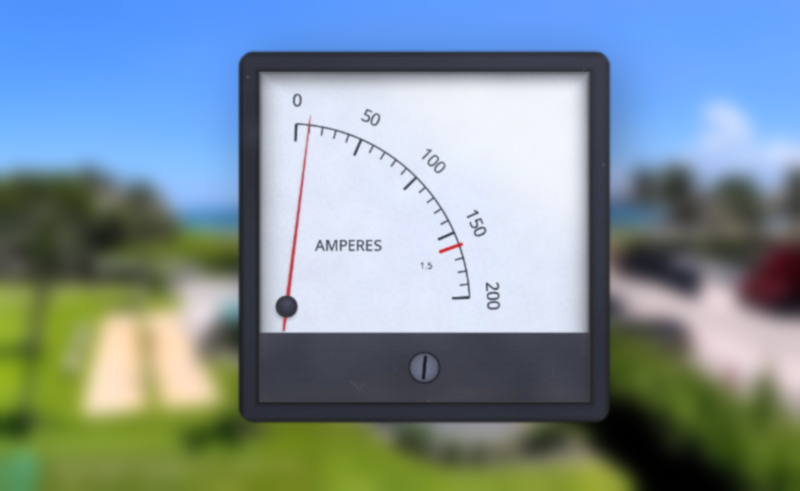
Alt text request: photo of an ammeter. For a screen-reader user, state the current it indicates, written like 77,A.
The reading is 10,A
